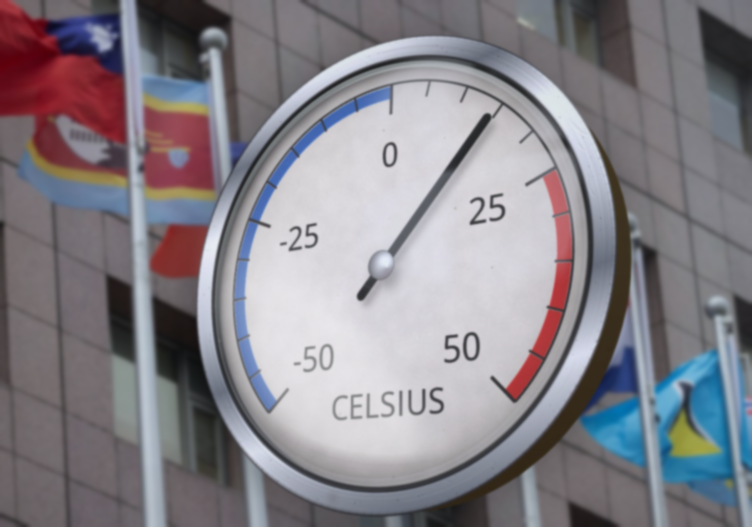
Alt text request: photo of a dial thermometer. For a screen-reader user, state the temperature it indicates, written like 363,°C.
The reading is 15,°C
